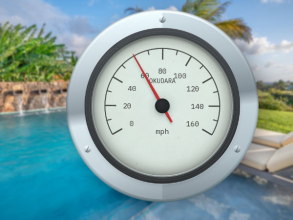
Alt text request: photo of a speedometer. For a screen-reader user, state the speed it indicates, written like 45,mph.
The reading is 60,mph
